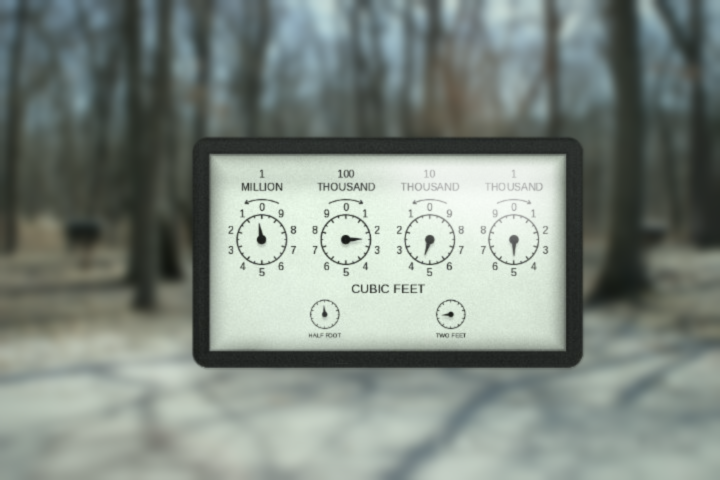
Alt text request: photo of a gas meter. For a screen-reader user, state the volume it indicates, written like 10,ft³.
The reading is 24500,ft³
